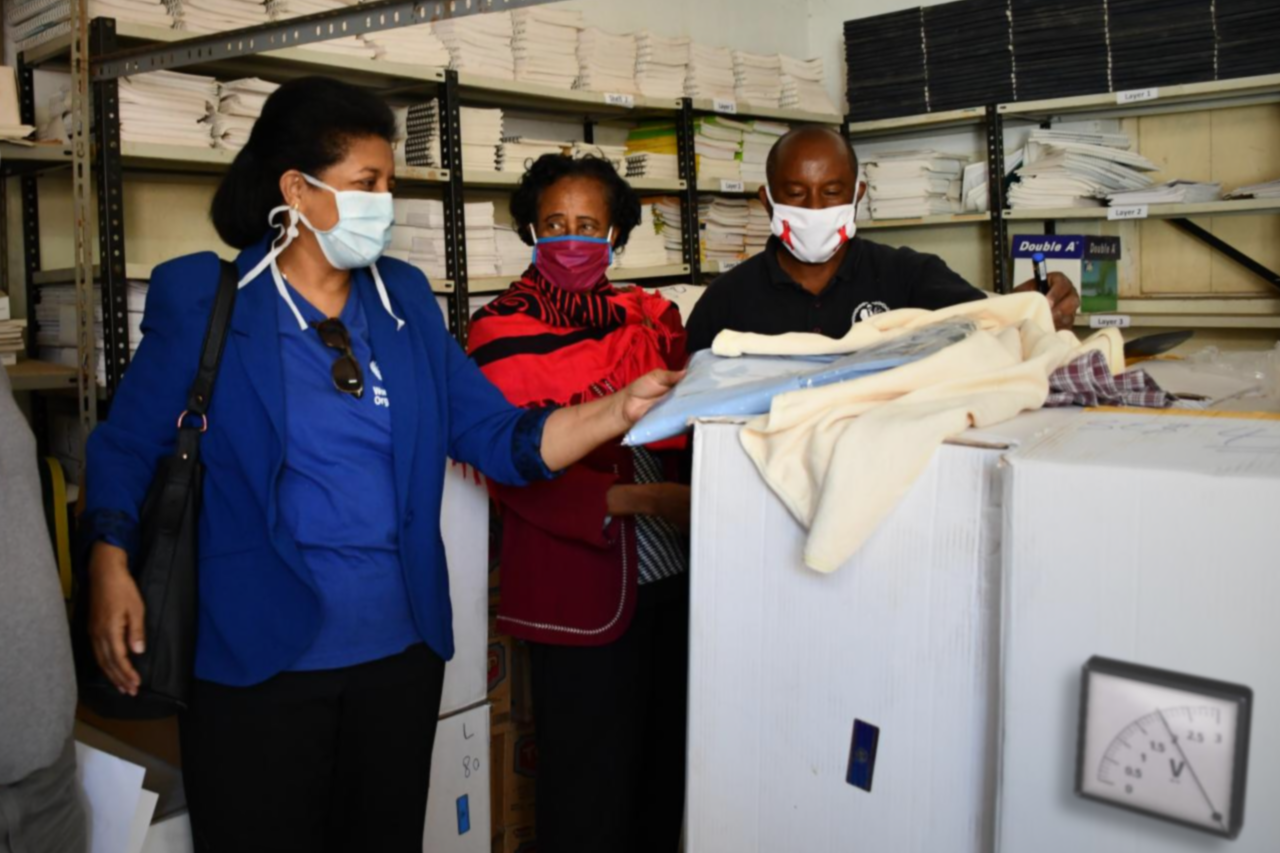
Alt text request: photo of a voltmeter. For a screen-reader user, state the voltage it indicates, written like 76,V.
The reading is 2,V
